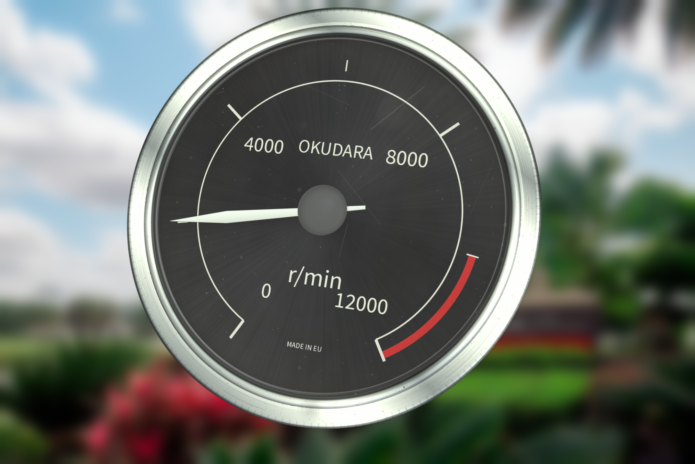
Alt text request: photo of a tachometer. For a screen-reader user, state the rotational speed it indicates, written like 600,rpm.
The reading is 2000,rpm
